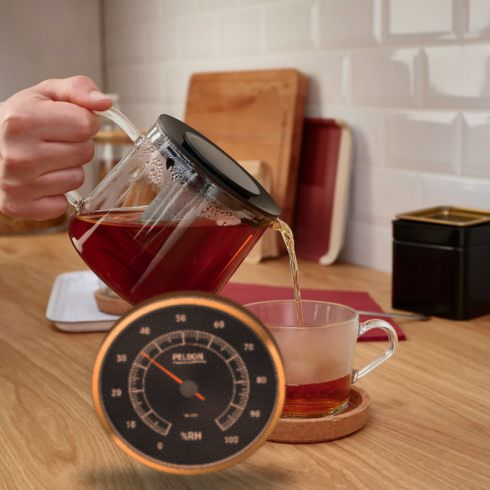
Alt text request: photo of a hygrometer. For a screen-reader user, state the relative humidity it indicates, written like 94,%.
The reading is 35,%
